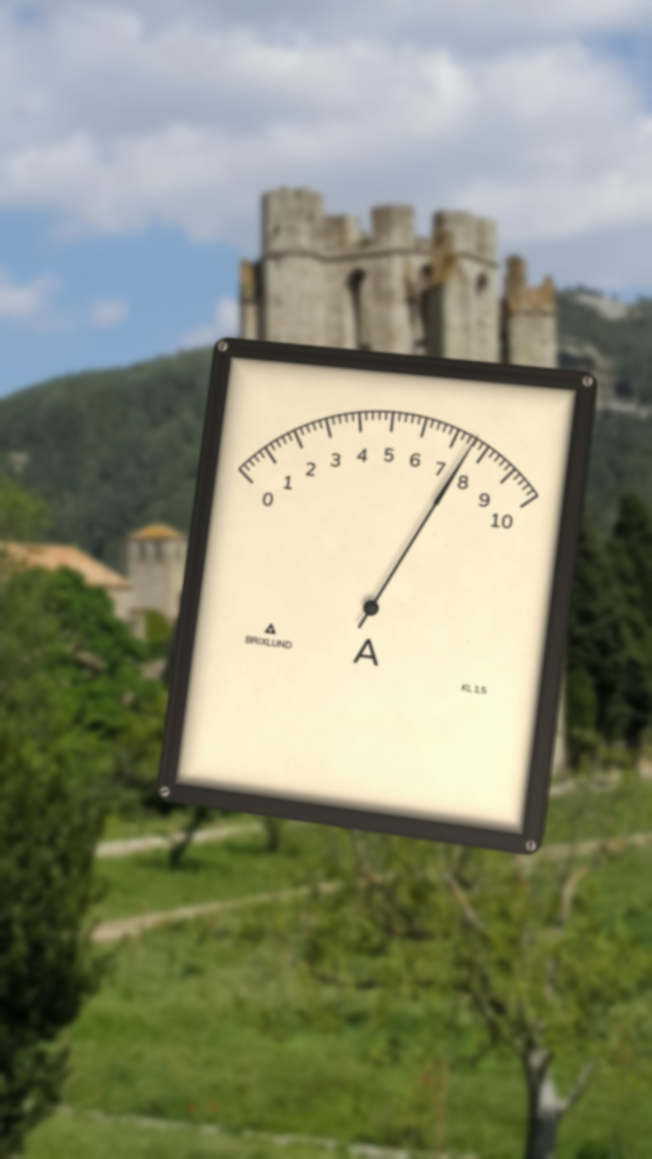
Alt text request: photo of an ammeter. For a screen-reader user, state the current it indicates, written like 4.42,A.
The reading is 7.6,A
